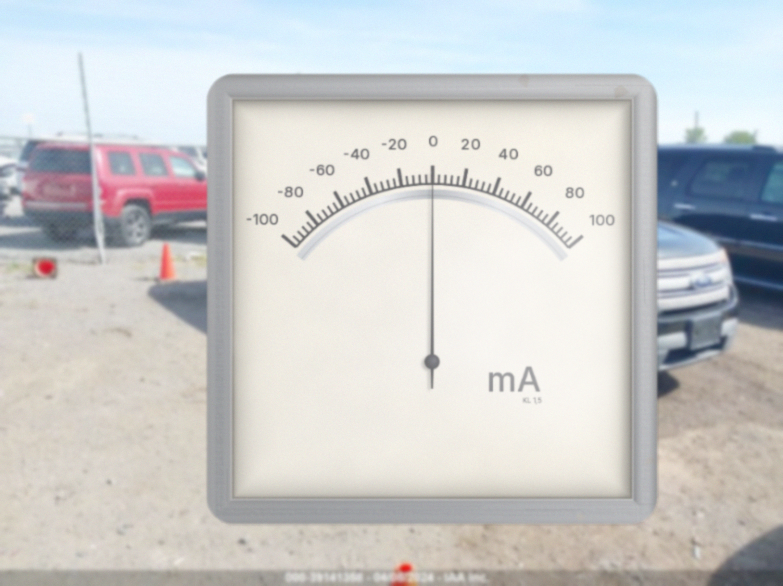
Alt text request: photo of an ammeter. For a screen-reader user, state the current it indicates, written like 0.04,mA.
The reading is 0,mA
